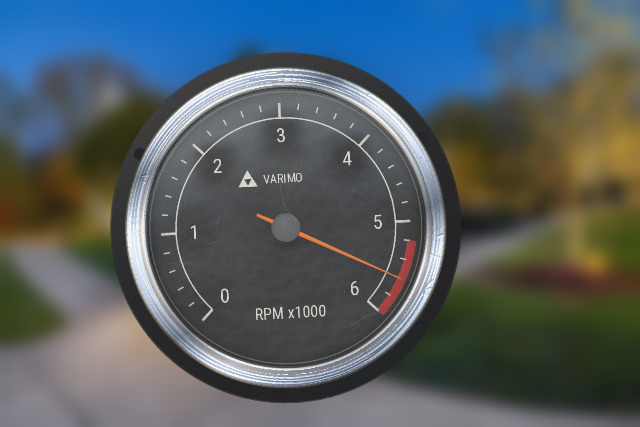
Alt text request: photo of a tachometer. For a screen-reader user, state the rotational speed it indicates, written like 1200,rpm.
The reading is 5600,rpm
